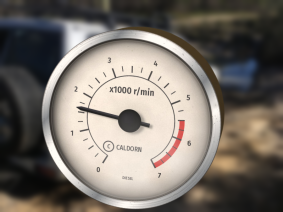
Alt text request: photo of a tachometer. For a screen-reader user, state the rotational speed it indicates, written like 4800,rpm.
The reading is 1625,rpm
